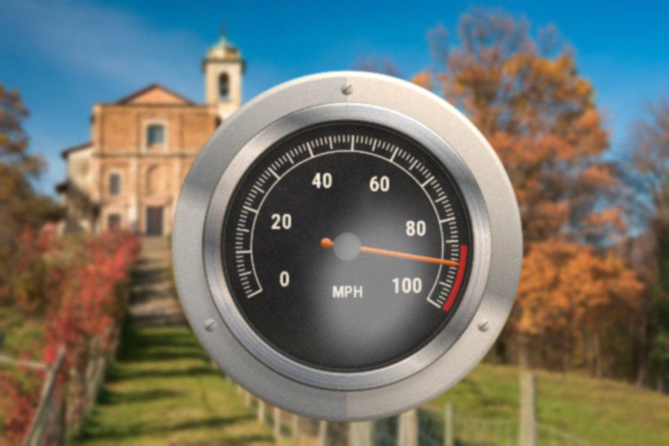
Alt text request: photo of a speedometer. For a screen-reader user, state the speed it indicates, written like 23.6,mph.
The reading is 90,mph
